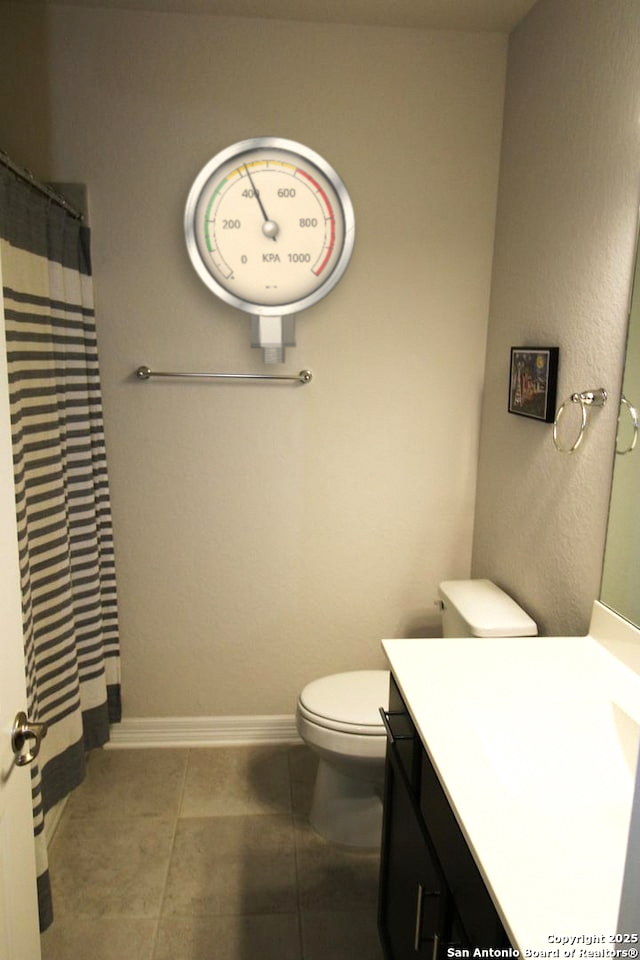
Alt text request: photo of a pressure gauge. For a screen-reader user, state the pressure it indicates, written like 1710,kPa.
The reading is 425,kPa
